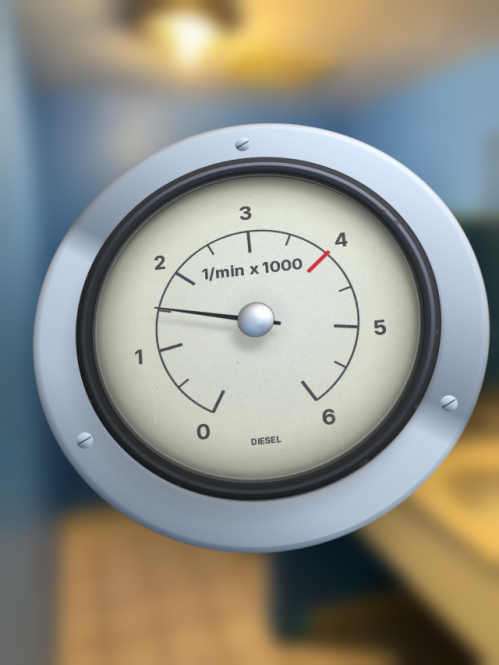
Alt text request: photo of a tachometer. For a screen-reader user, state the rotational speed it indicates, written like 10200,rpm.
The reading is 1500,rpm
